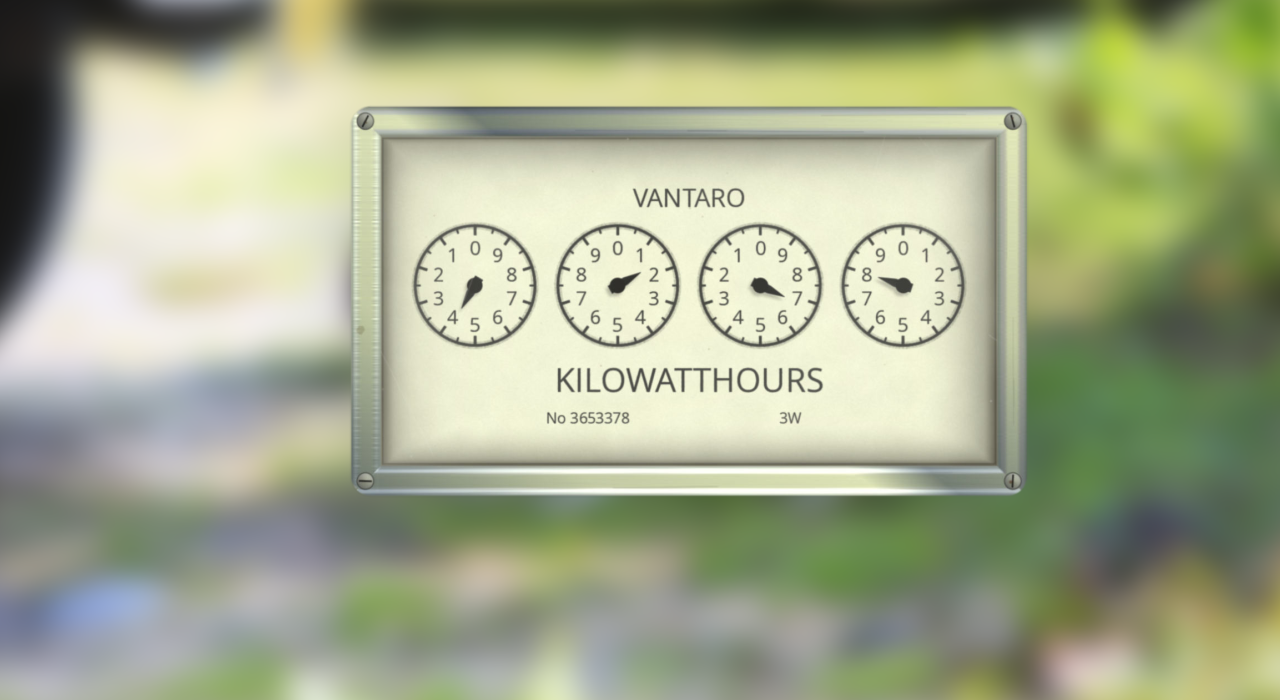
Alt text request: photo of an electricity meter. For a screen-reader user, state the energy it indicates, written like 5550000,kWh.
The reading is 4168,kWh
